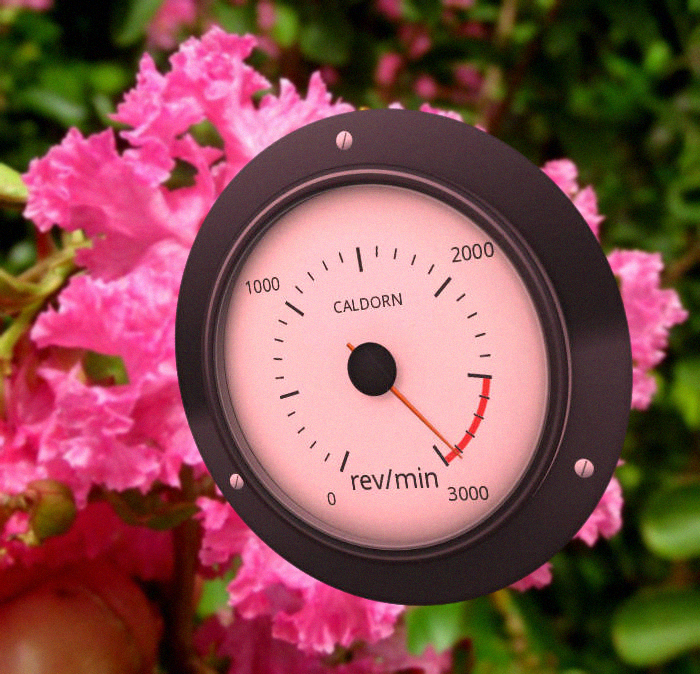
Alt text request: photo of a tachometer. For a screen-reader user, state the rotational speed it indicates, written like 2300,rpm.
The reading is 2900,rpm
